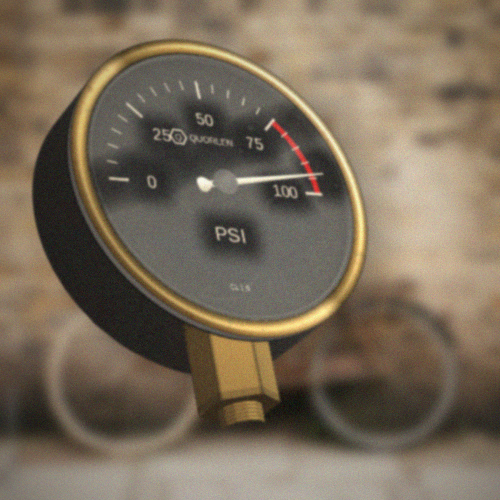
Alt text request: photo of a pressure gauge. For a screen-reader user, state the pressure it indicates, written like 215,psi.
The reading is 95,psi
